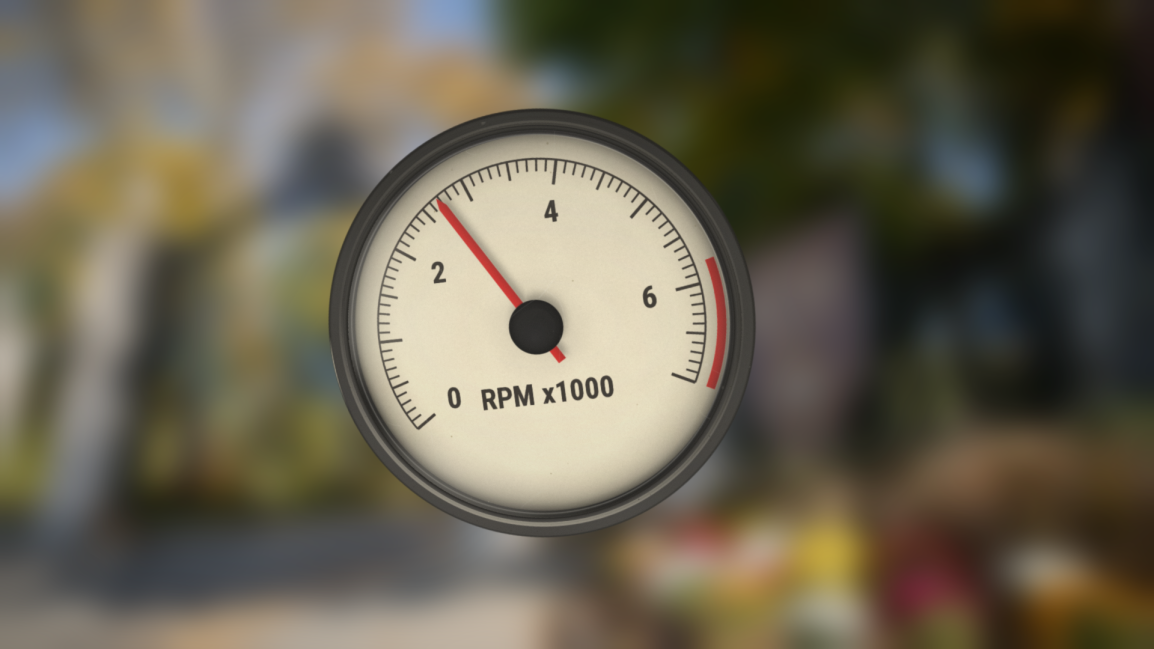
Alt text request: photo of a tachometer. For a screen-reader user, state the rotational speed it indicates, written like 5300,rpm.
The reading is 2700,rpm
